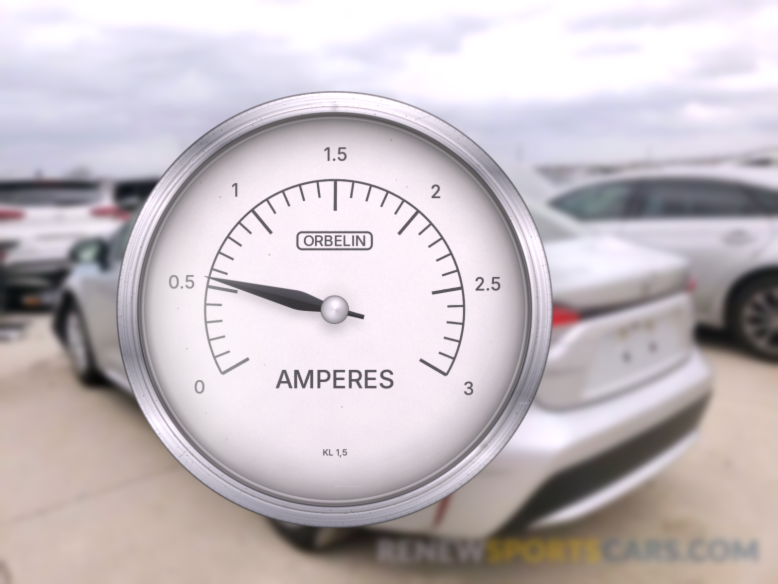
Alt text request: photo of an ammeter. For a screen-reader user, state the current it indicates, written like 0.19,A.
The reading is 0.55,A
